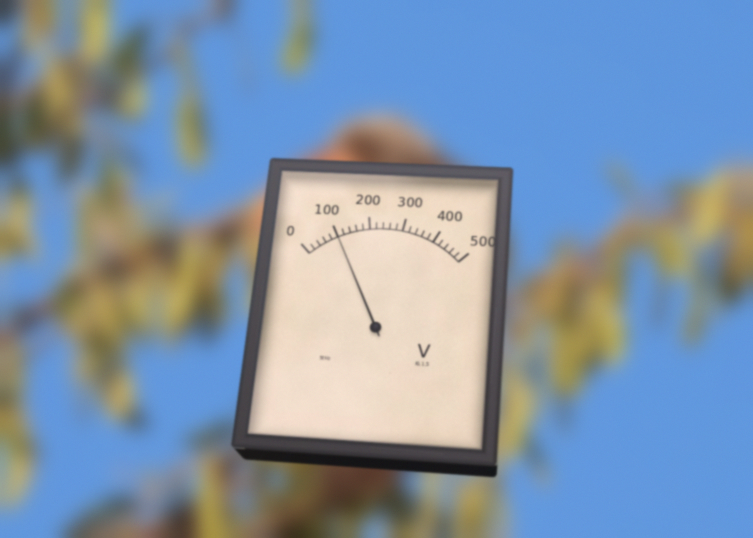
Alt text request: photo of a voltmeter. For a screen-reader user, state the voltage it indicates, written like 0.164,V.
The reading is 100,V
